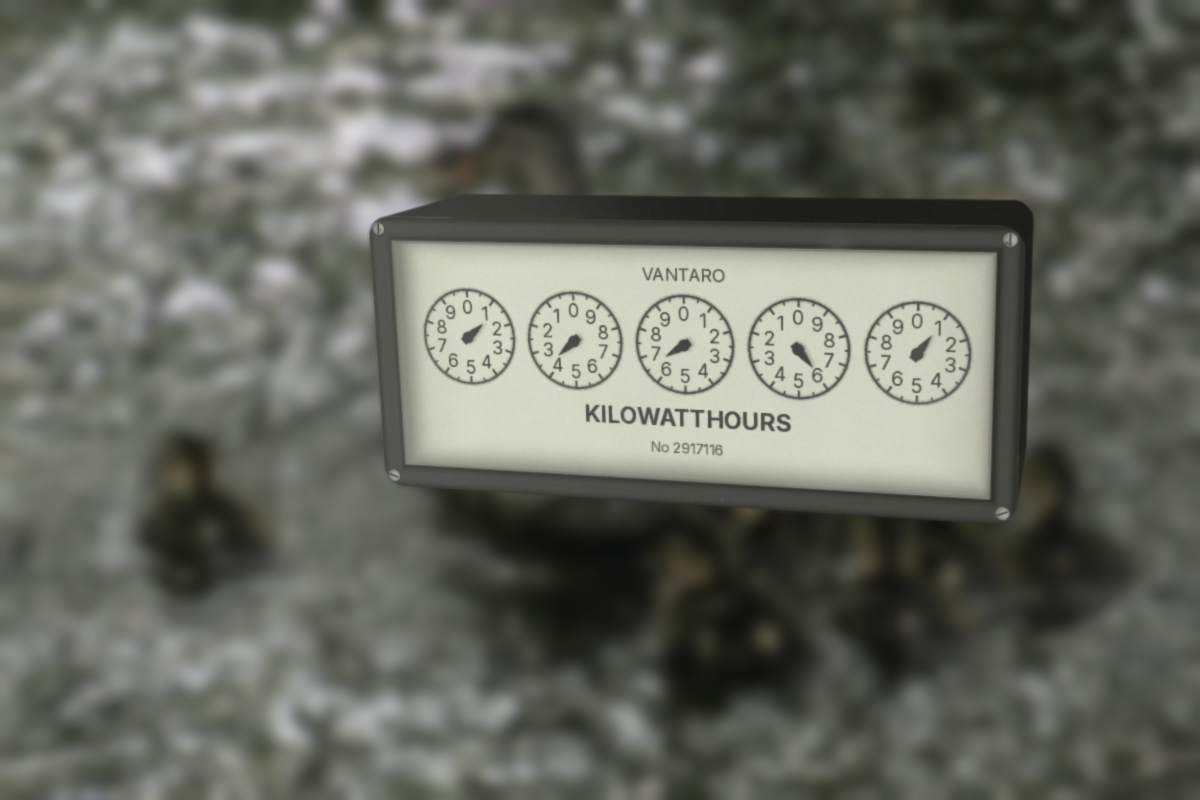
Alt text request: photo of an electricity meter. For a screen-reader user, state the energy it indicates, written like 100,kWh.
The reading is 13661,kWh
